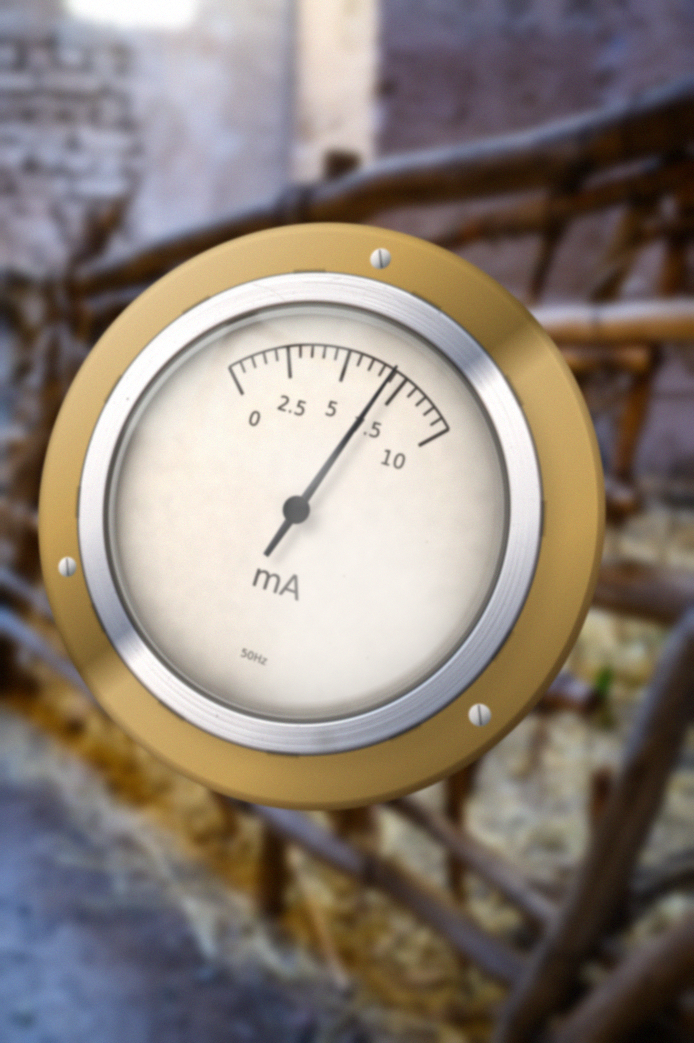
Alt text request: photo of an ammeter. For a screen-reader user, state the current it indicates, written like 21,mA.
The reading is 7,mA
